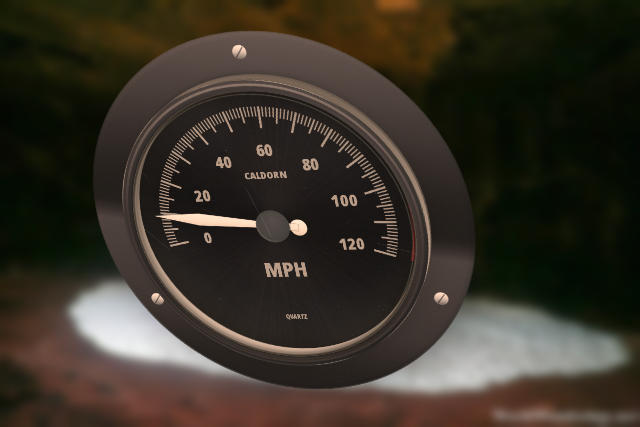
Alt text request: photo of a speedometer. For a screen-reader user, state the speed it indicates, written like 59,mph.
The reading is 10,mph
